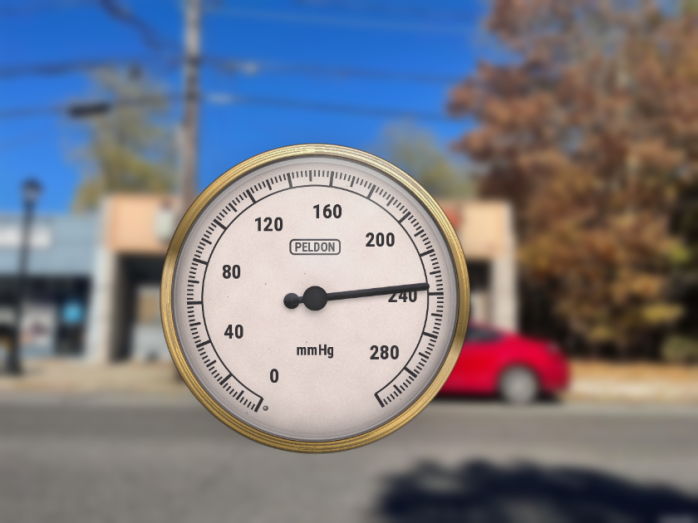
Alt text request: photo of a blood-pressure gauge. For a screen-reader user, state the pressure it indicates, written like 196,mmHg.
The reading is 236,mmHg
